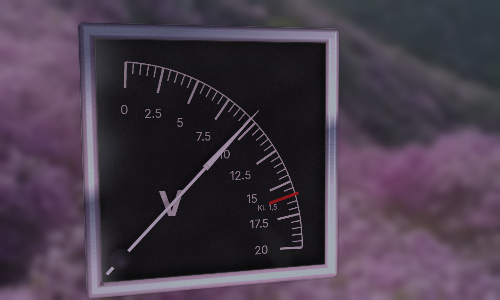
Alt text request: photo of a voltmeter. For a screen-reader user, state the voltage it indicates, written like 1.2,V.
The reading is 9.5,V
